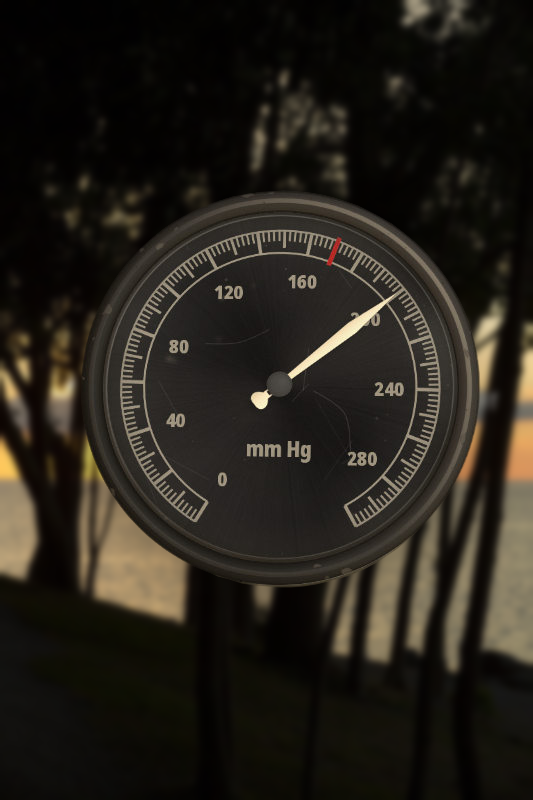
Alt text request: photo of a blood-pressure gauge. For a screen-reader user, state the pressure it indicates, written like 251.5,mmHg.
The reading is 200,mmHg
